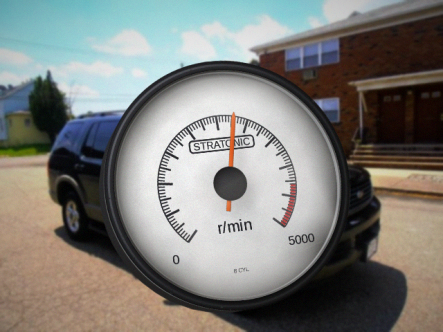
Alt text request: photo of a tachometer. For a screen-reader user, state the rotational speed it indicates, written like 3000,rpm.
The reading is 2750,rpm
